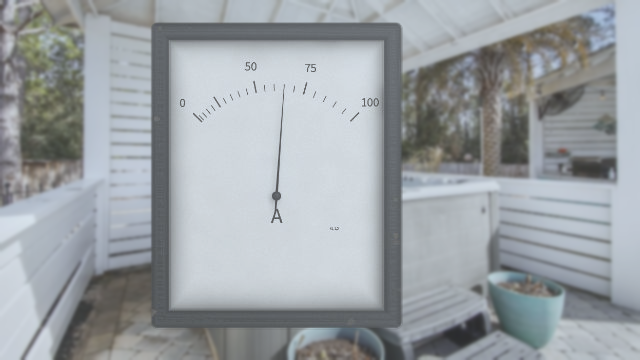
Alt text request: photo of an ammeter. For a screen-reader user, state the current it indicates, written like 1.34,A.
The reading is 65,A
